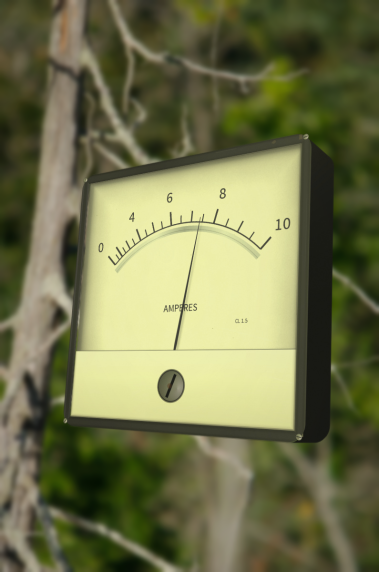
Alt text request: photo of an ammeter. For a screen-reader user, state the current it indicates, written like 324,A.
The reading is 7.5,A
